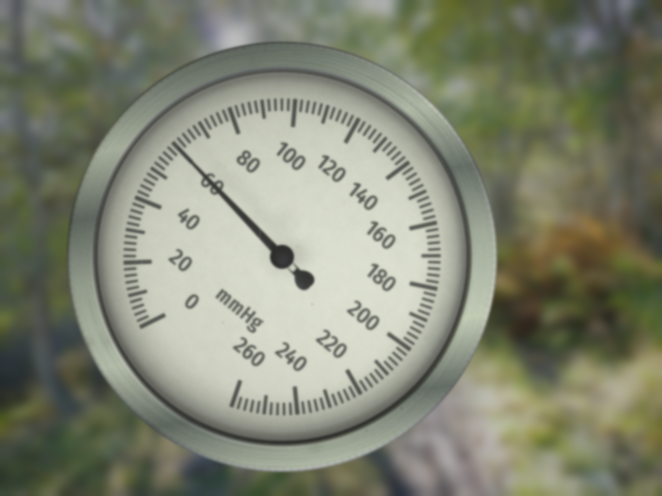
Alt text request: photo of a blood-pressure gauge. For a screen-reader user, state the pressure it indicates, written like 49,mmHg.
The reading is 60,mmHg
